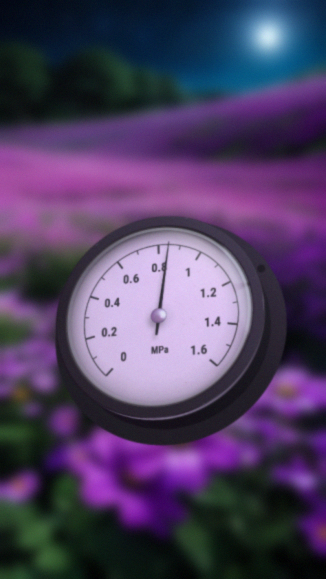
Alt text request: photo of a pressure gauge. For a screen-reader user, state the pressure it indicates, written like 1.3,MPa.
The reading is 0.85,MPa
